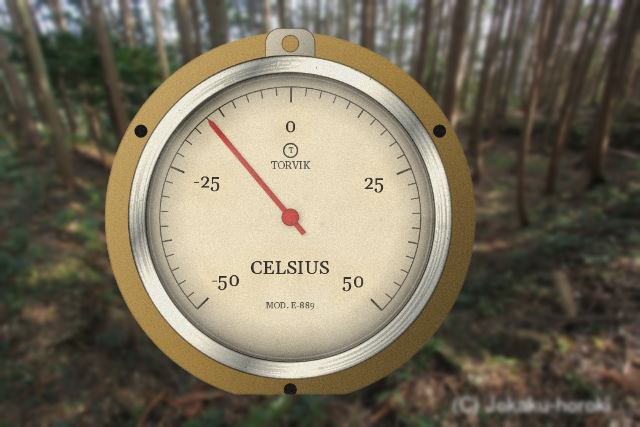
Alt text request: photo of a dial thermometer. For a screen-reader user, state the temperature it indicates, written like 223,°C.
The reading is -15,°C
